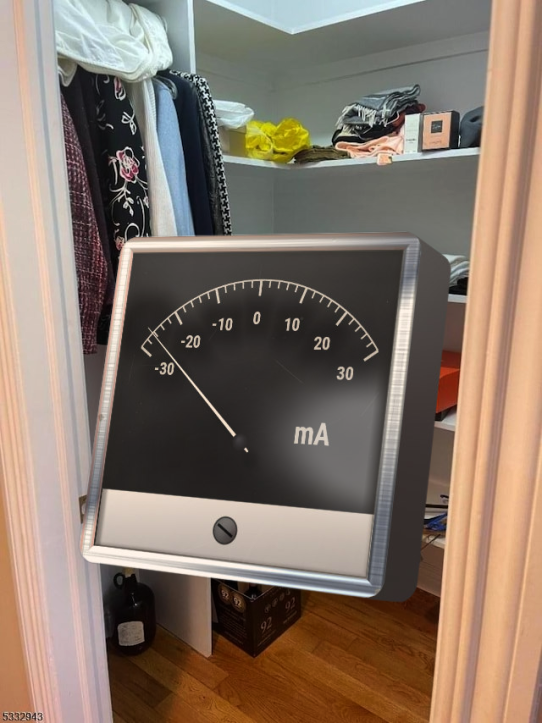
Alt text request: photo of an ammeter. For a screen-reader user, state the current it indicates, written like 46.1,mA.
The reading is -26,mA
